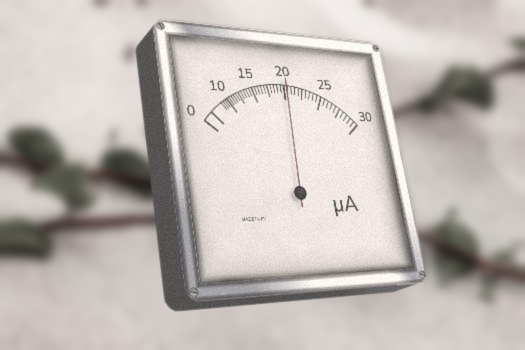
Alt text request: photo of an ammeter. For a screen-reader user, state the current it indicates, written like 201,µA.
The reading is 20,µA
